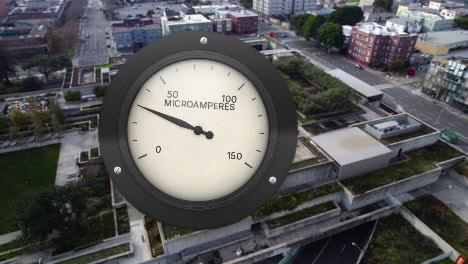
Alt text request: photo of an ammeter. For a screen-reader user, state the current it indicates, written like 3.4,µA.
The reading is 30,µA
